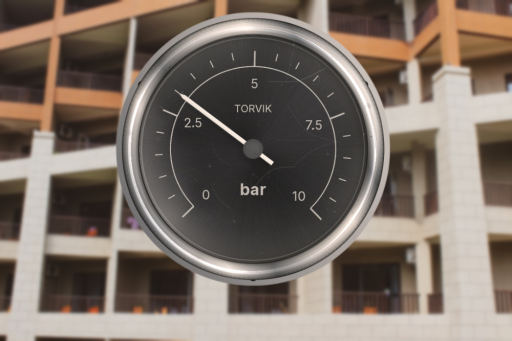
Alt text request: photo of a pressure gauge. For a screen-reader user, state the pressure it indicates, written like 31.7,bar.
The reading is 3,bar
